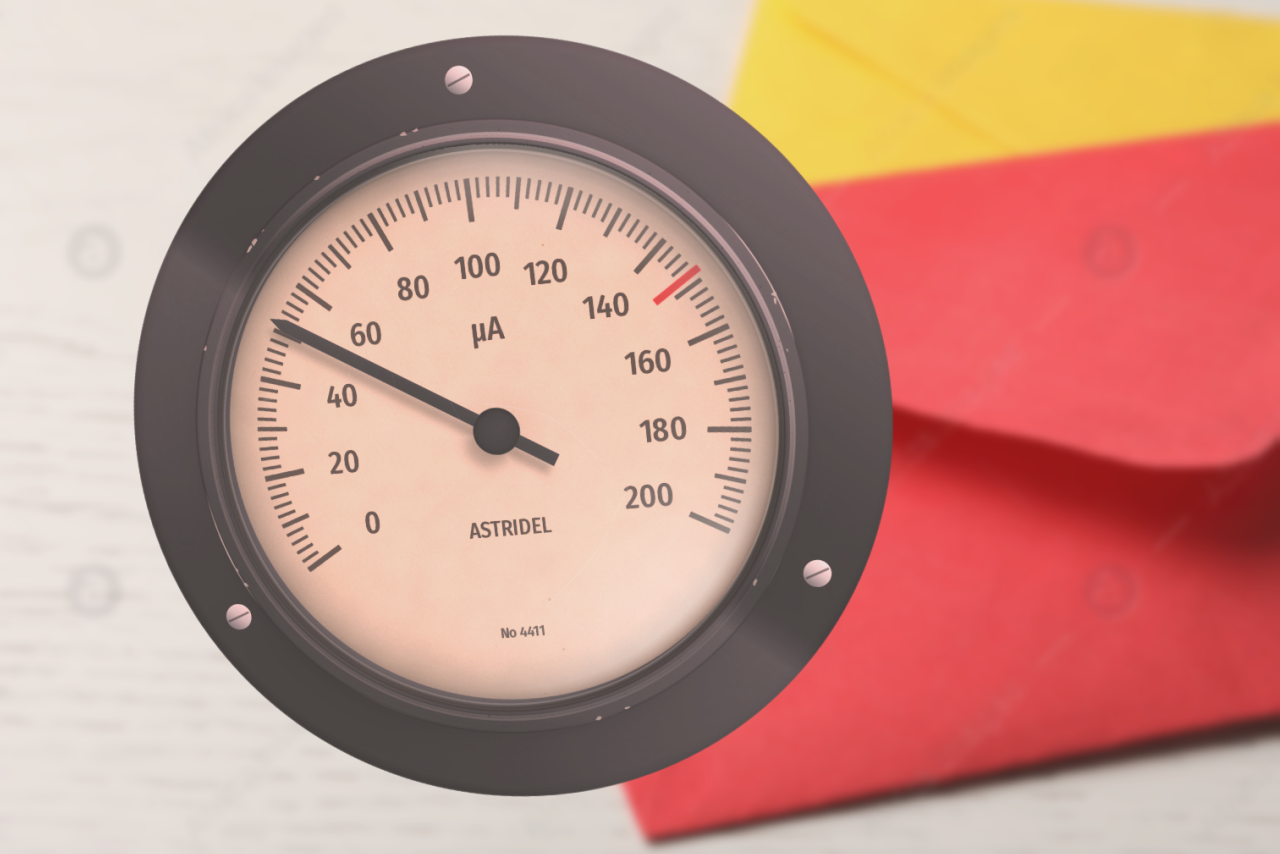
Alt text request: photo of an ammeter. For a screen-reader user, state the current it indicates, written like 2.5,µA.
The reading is 52,µA
